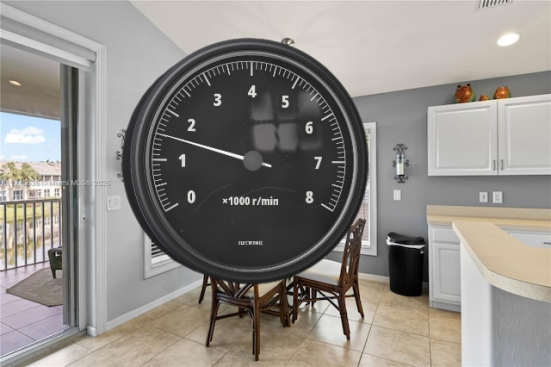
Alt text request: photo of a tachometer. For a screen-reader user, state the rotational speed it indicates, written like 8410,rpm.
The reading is 1500,rpm
